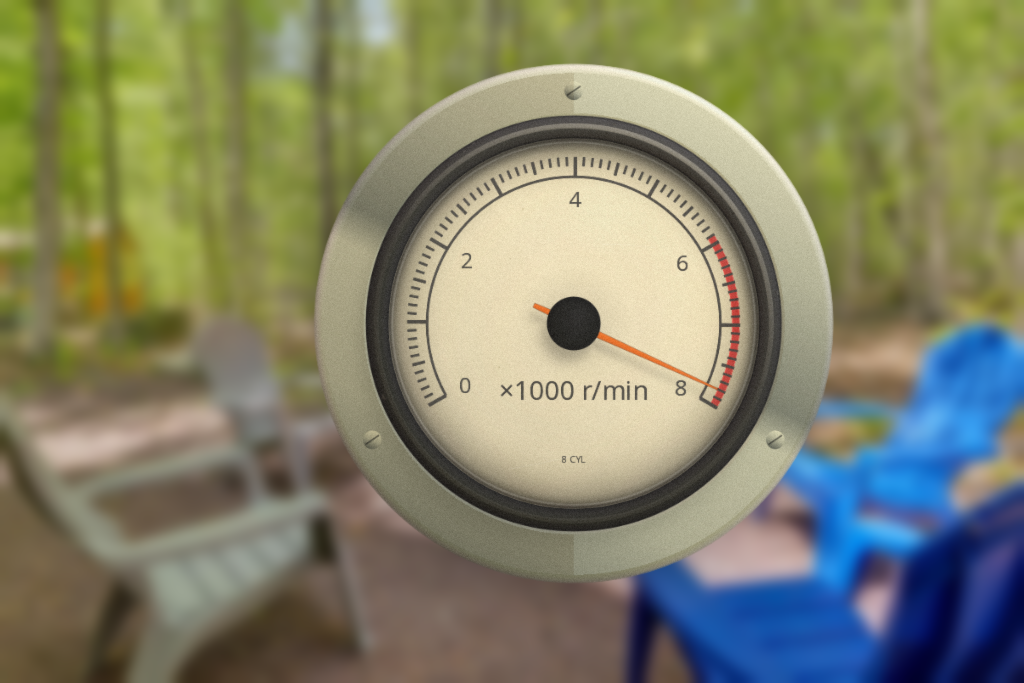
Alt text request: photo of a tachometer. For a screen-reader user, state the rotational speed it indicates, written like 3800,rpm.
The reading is 7800,rpm
